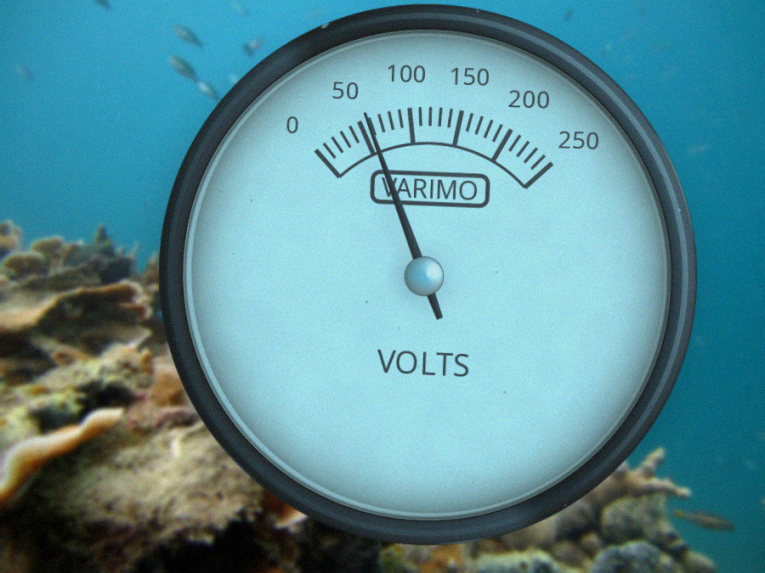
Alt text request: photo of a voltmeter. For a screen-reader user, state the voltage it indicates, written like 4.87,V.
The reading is 60,V
